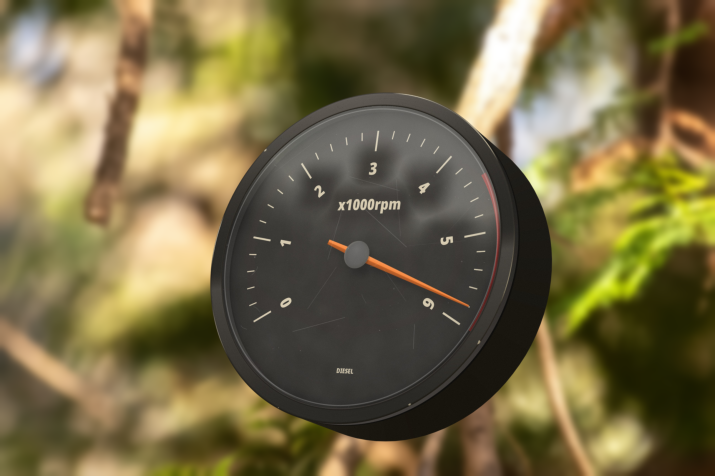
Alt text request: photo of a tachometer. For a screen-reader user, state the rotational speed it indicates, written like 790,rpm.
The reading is 5800,rpm
